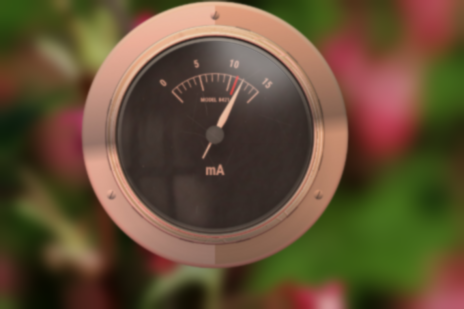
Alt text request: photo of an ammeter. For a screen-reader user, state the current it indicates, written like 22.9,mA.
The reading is 12,mA
